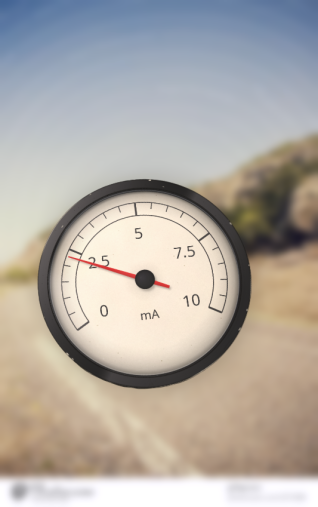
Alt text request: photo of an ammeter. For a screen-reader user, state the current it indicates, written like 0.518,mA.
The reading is 2.25,mA
